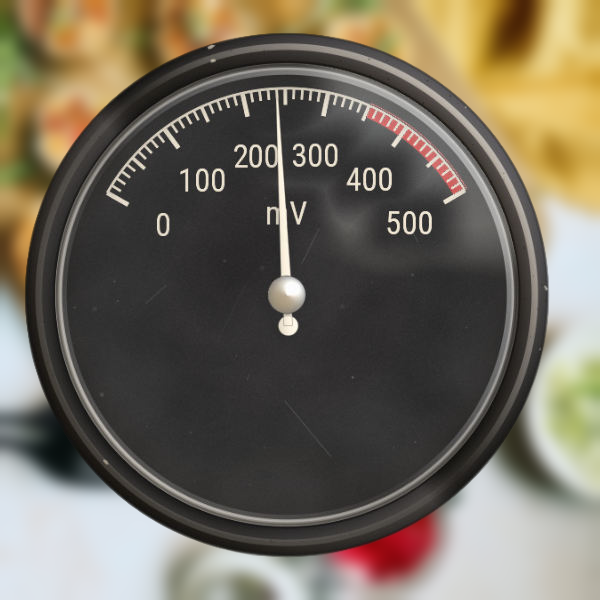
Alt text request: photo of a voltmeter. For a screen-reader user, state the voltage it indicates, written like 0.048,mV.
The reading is 240,mV
